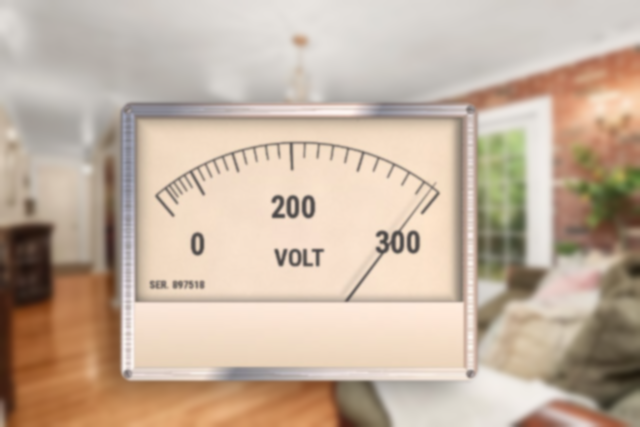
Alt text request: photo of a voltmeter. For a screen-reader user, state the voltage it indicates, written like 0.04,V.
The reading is 295,V
